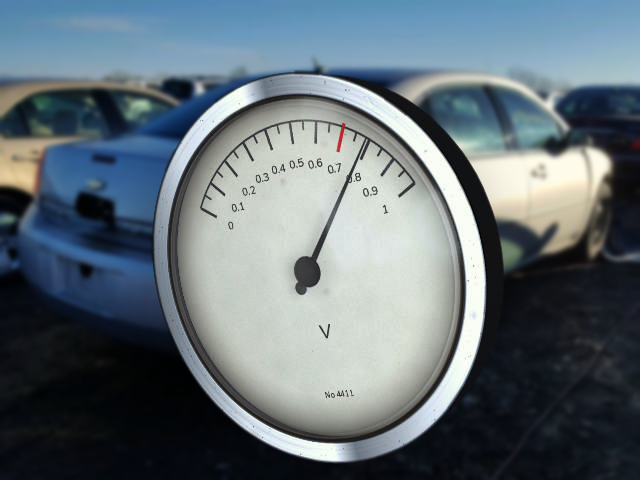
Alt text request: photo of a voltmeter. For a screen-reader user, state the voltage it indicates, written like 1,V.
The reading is 0.8,V
